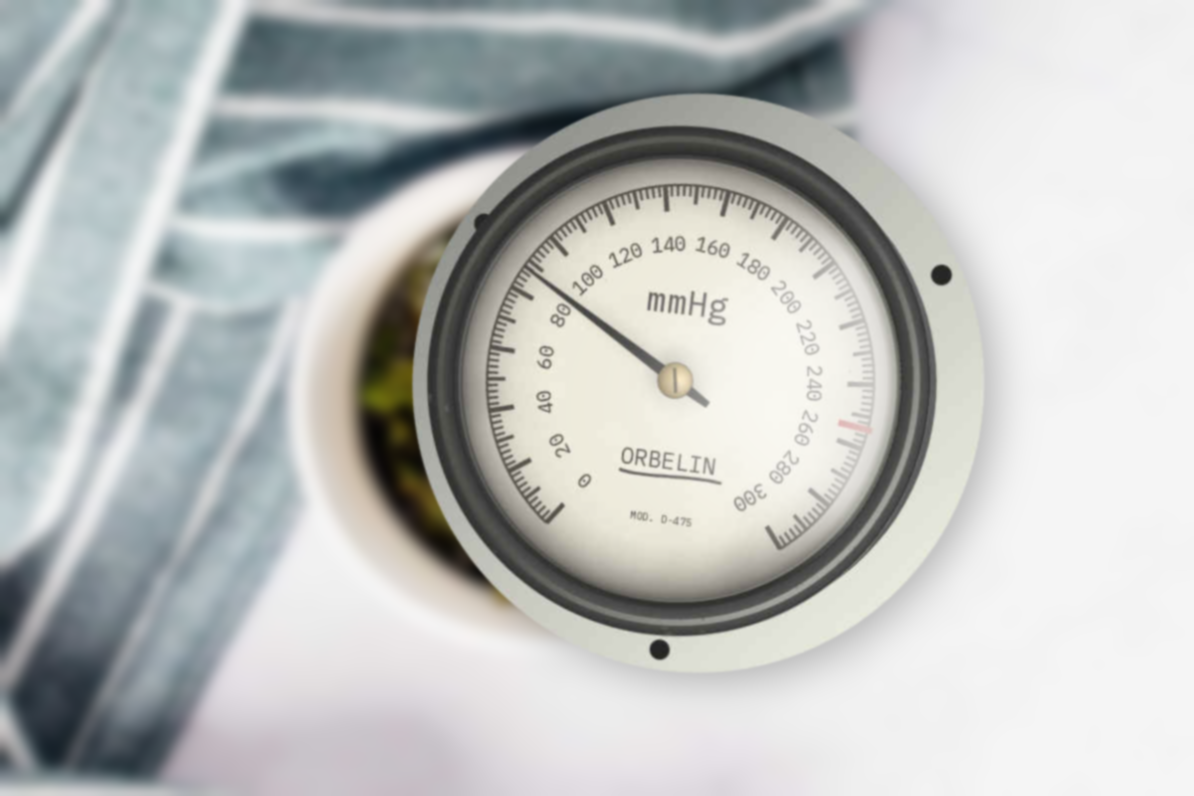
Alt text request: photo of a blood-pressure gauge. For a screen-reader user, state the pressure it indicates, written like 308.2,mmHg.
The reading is 88,mmHg
